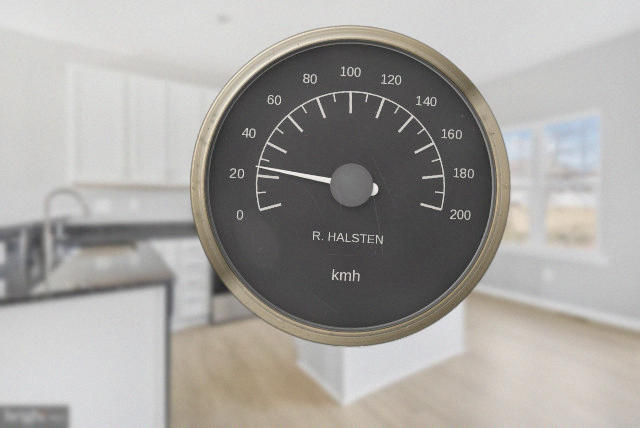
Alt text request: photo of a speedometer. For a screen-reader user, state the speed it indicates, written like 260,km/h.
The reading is 25,km/h
